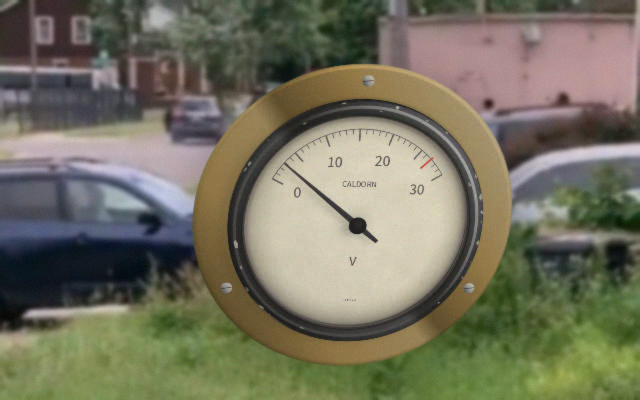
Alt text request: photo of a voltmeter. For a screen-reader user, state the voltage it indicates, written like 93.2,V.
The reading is 3,V
